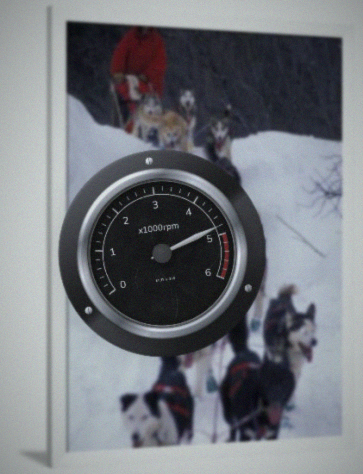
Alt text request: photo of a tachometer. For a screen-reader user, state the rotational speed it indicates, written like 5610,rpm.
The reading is 4800,rpm
